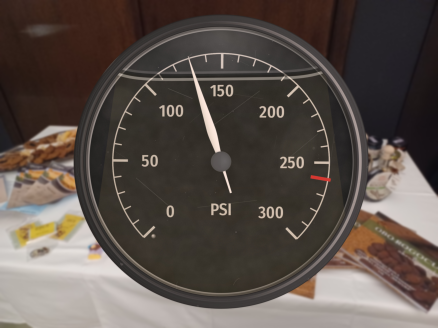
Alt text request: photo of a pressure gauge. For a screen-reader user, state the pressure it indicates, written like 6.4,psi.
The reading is 130,psi
